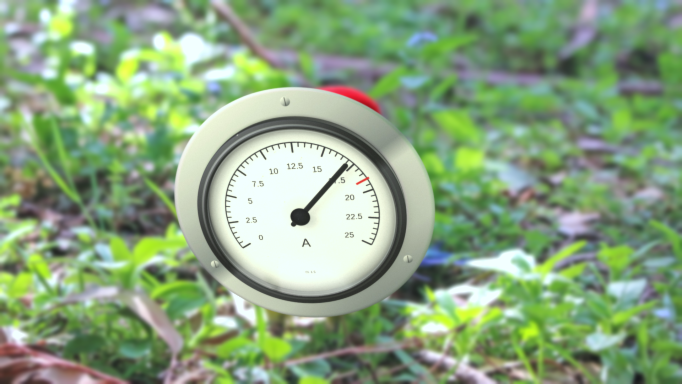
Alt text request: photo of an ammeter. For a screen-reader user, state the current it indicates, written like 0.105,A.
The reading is 17,A
